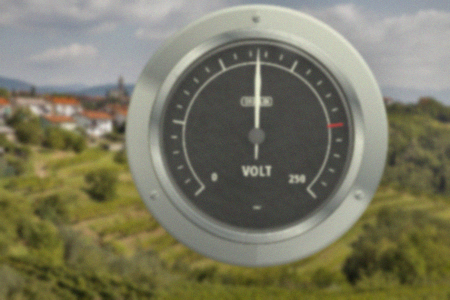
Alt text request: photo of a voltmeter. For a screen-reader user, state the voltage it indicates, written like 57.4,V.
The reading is 125,V
